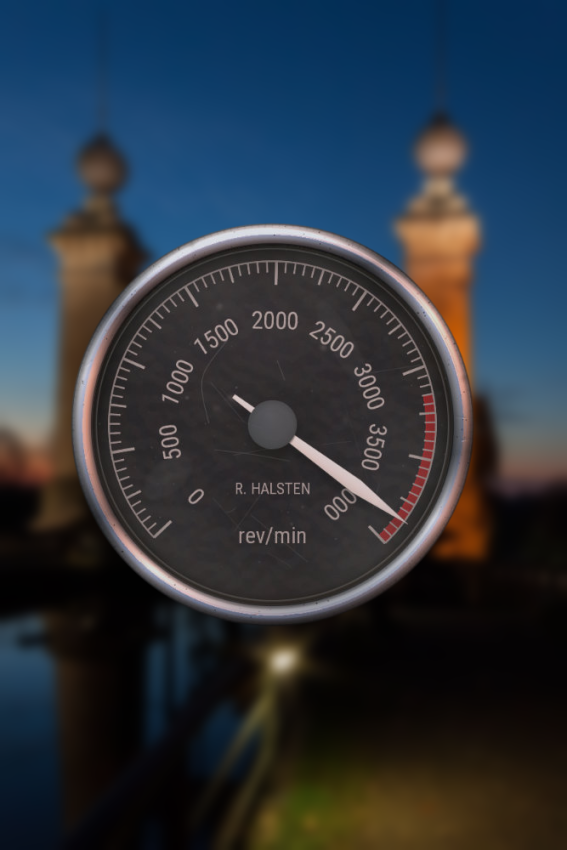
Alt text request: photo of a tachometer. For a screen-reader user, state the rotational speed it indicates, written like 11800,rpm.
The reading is 3850,rpm
